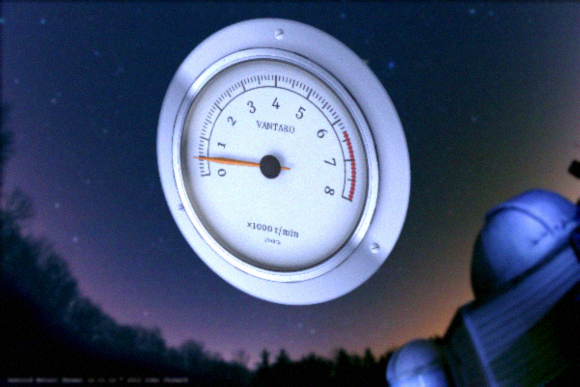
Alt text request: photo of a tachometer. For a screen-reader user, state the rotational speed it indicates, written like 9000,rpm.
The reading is 500,rpm
